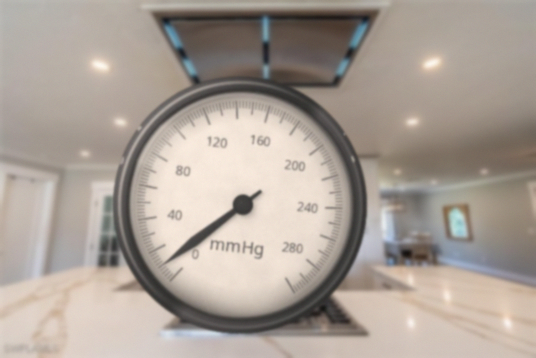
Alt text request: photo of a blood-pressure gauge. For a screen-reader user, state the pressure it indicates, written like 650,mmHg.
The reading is 10,mmHg
